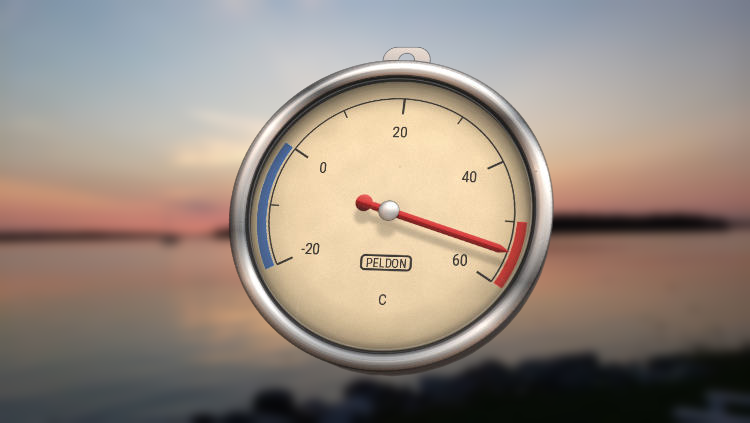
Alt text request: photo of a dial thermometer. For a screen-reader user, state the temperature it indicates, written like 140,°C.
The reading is 55,°C
